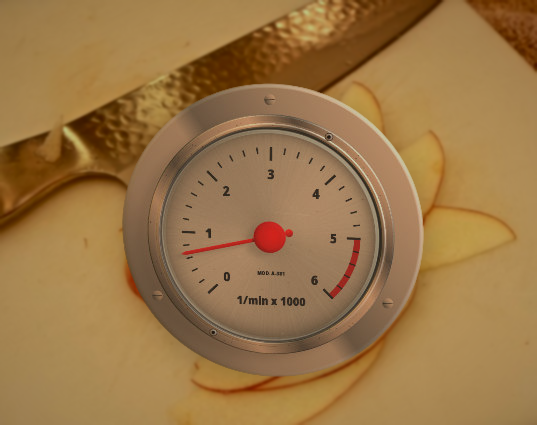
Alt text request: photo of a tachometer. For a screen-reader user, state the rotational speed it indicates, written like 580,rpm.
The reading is 700,rpm
